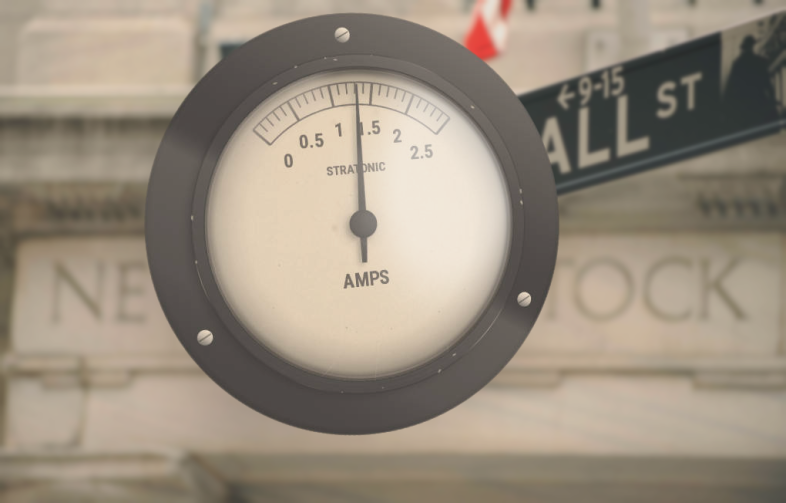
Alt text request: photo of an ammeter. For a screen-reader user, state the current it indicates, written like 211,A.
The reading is 1.3,A
